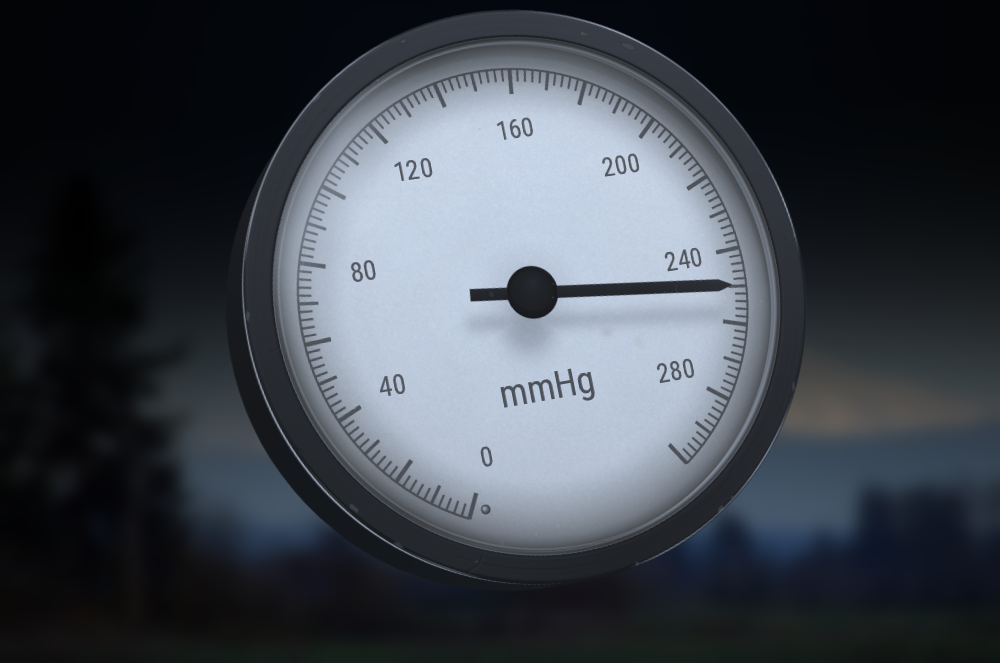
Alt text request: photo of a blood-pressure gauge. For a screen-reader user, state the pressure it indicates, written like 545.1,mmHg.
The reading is 250,mmHg
